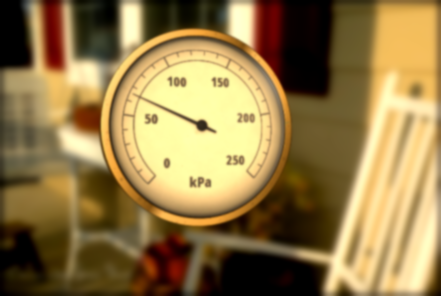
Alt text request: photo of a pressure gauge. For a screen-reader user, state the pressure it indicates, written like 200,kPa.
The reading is 65,kPa
